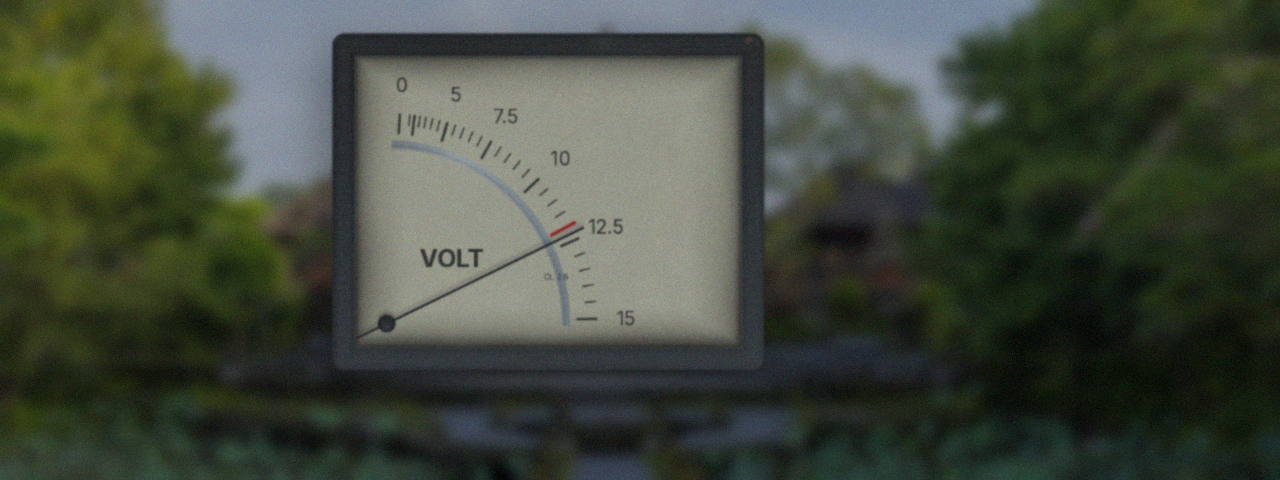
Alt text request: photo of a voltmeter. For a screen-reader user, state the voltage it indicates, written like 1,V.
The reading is 12.25,V
